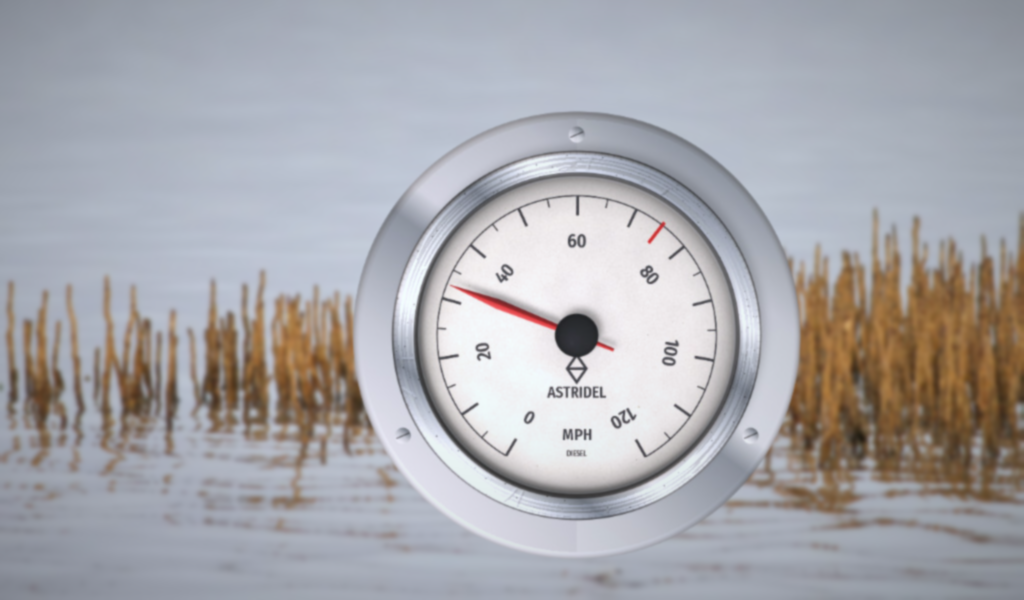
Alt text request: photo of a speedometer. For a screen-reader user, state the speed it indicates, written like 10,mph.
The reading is 32.5,mph
